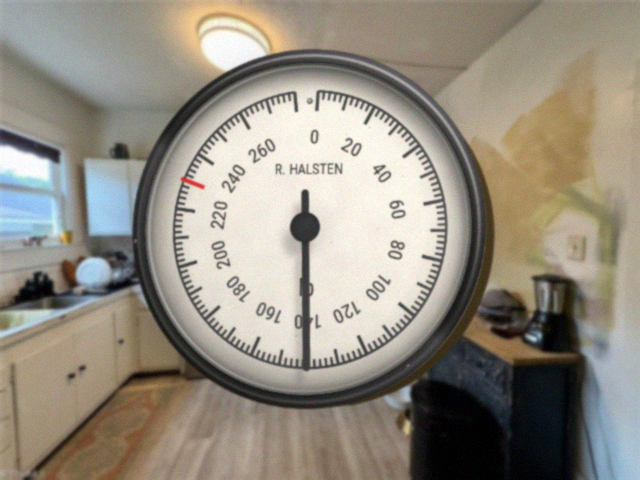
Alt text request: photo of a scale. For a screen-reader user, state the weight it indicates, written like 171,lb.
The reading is 140,lb
